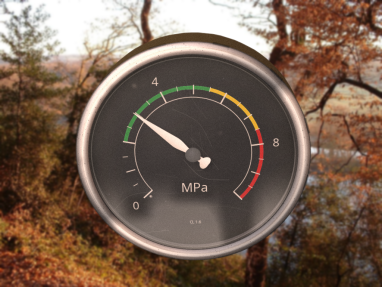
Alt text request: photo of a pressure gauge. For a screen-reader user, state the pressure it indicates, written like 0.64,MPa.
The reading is 3,MPa
